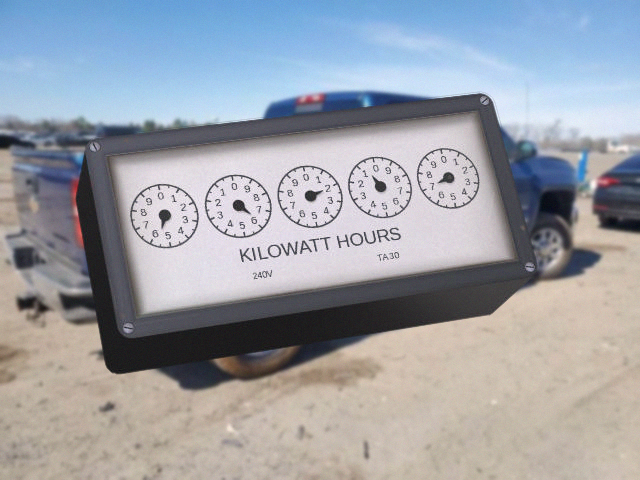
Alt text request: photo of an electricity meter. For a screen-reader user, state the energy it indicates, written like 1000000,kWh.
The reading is 56207,kWh
